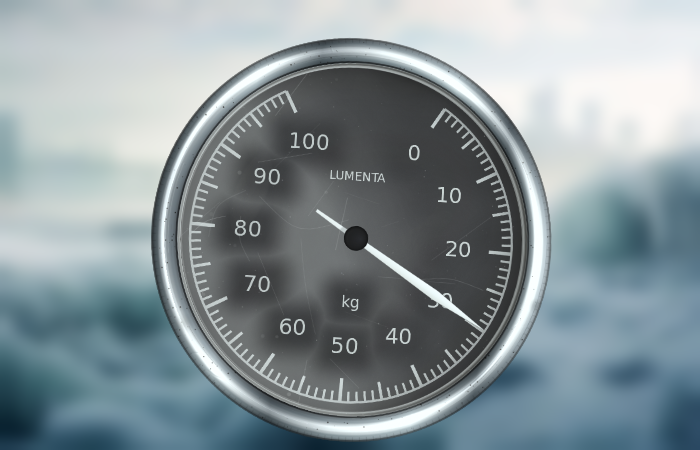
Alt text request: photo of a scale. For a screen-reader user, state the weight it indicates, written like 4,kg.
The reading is 30,kg
